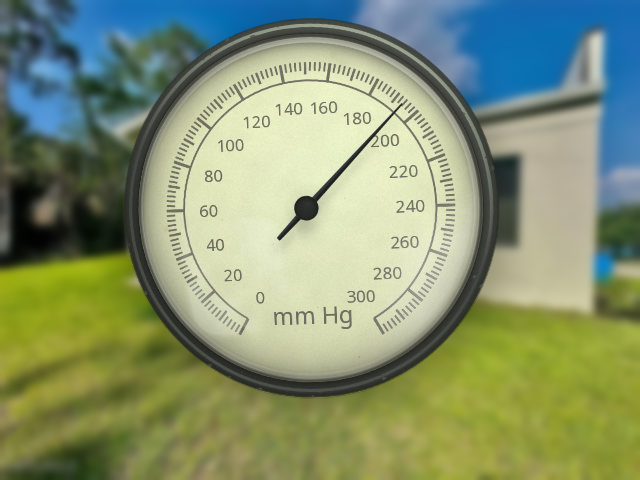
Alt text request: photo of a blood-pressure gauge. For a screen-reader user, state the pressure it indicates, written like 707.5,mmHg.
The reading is 194,mmHg
